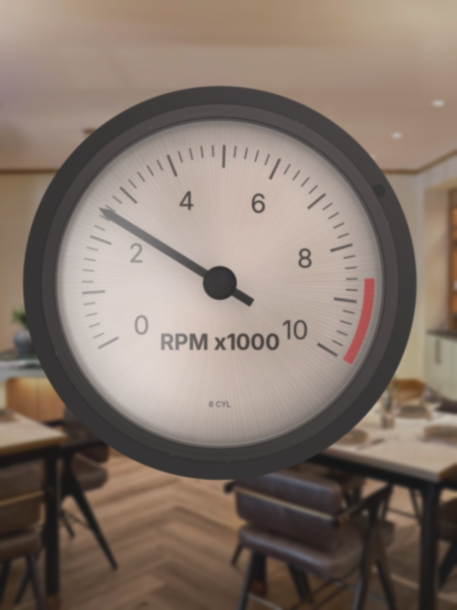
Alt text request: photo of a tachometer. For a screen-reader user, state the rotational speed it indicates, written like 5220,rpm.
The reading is 2500,rpm
